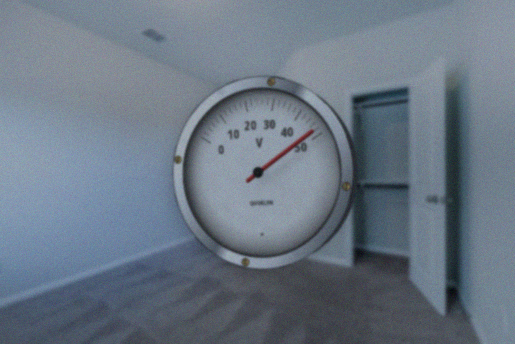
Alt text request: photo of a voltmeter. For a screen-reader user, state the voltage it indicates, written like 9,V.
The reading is 48,V
